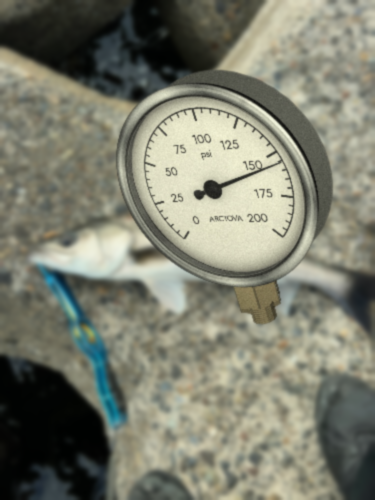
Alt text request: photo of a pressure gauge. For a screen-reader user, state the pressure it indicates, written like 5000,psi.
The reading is 155,psi
